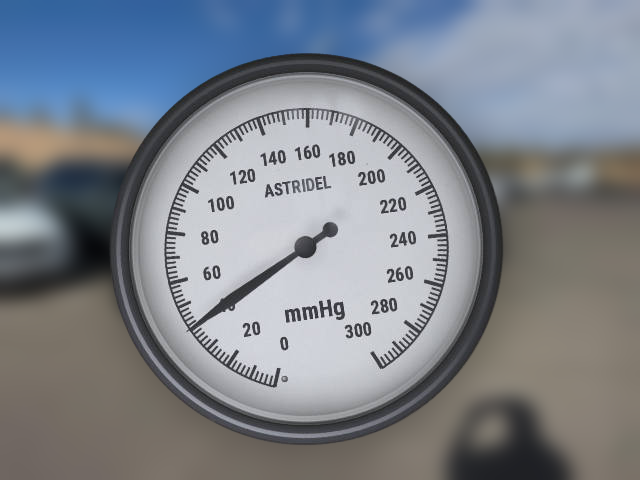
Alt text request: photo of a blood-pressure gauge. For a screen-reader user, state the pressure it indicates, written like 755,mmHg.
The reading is 40,mmHg
